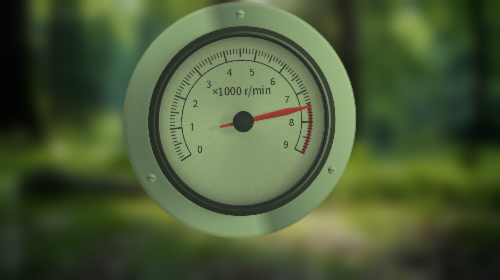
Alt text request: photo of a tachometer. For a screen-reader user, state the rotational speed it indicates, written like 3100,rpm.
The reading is 7500,rpm
